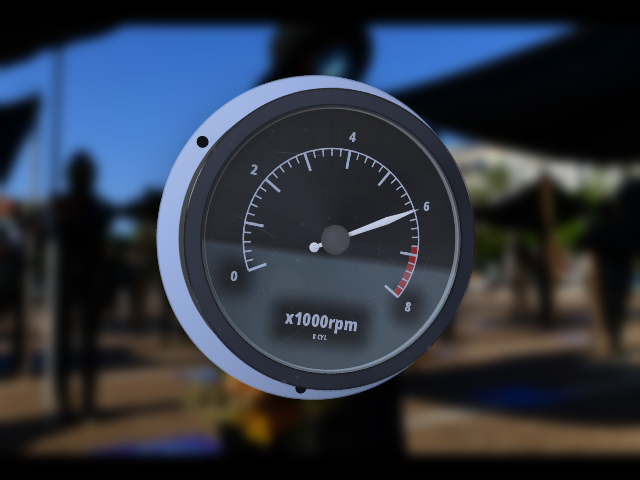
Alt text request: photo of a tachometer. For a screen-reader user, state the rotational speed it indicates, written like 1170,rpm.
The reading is 6000,rpm
